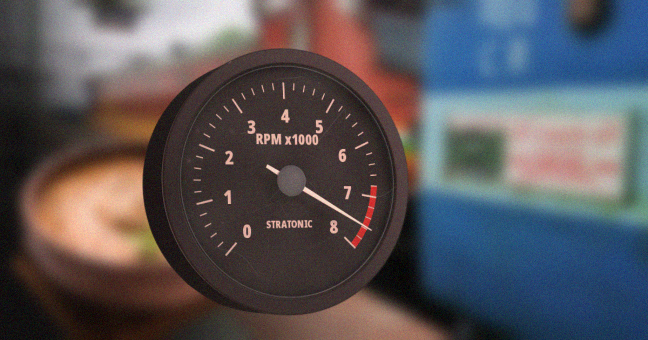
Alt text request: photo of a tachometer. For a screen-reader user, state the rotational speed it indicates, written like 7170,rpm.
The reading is 7600,rpm
